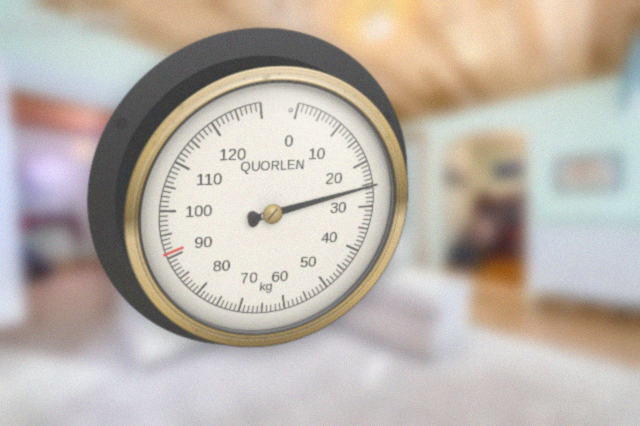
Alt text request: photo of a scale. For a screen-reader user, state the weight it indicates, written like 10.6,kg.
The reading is 25,kg
